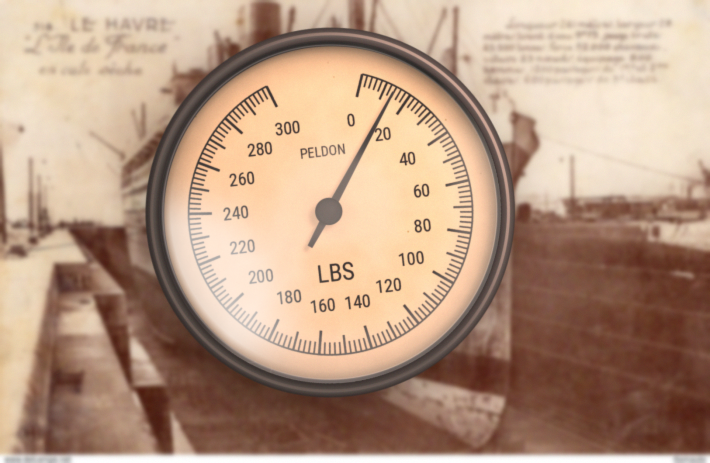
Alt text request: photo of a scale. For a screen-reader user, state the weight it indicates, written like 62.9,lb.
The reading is 14,lb
